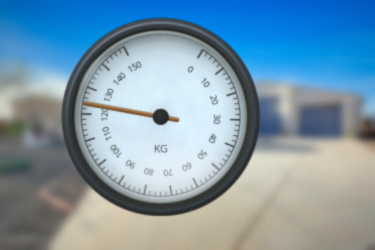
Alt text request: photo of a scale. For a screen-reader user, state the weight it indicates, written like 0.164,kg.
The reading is 124,kg
